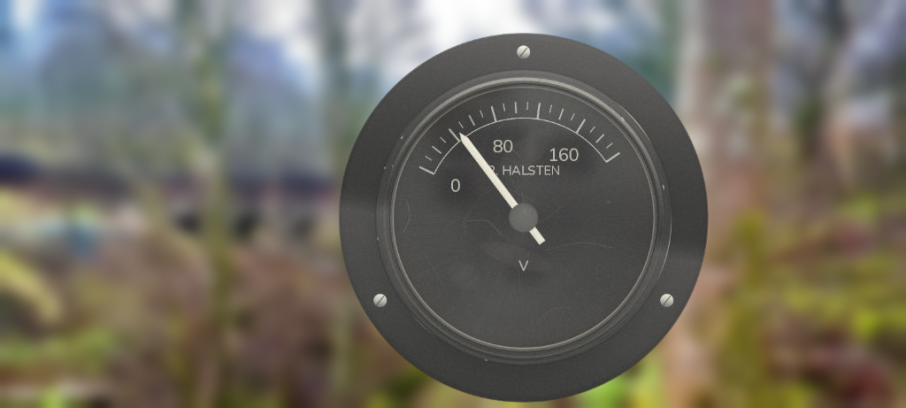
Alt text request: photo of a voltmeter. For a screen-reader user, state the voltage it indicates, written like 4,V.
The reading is 45,V
